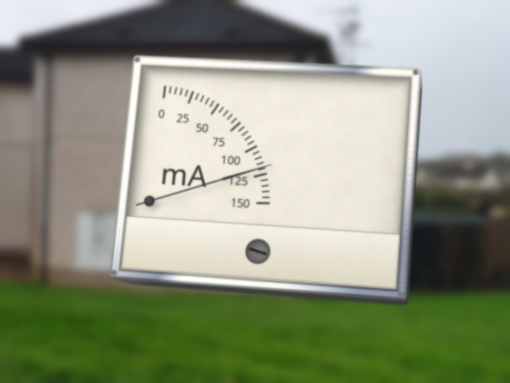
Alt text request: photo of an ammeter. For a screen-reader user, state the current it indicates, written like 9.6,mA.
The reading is 120,mA
